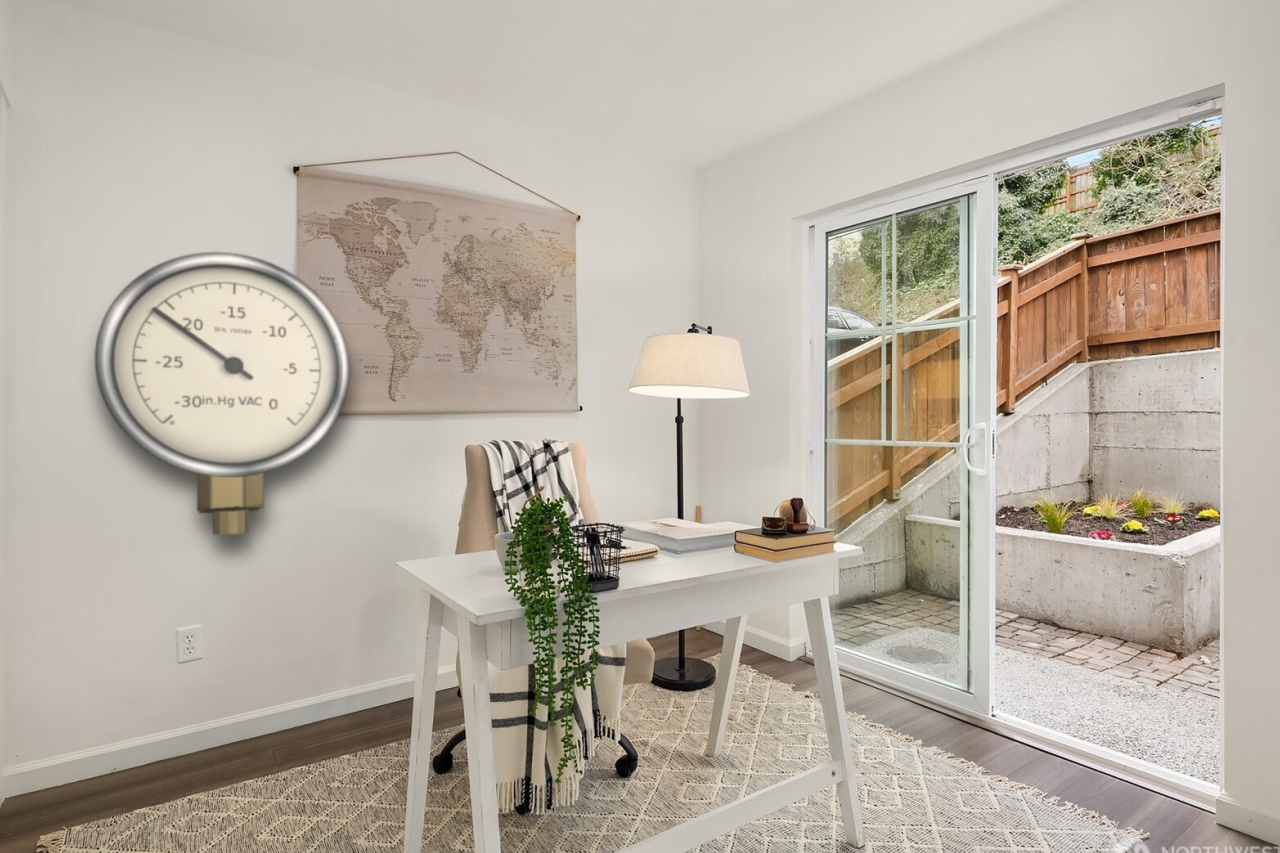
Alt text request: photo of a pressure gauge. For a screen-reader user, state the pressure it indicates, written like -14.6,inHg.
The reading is -21,inHg
